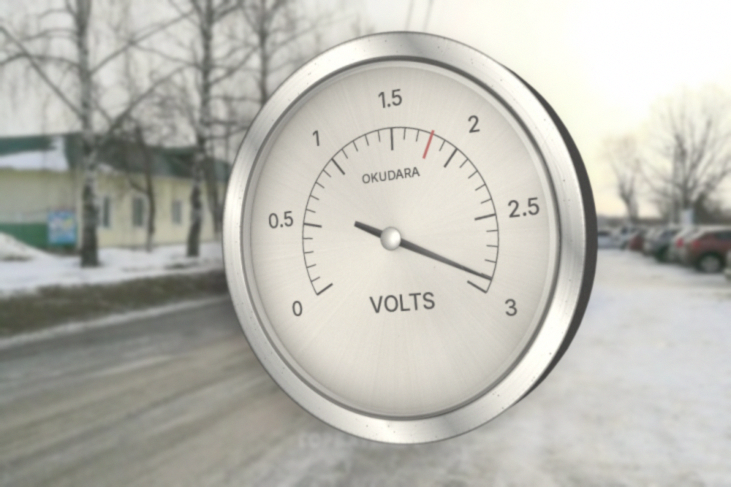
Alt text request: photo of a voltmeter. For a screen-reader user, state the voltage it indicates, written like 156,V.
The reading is 2.9,V
